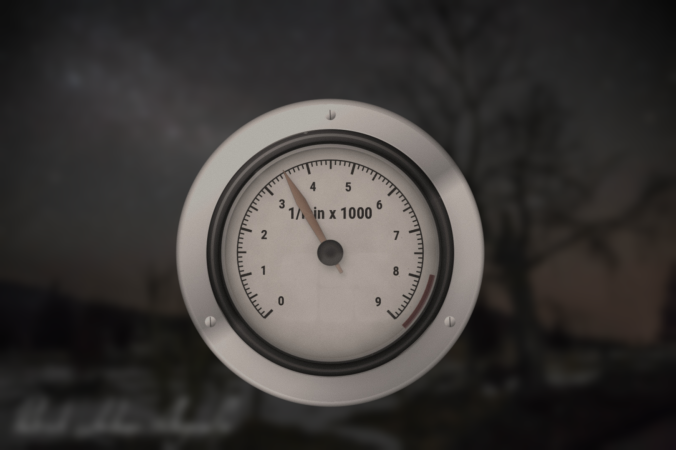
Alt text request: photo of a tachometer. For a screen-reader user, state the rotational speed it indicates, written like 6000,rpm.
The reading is 3500,rpm
